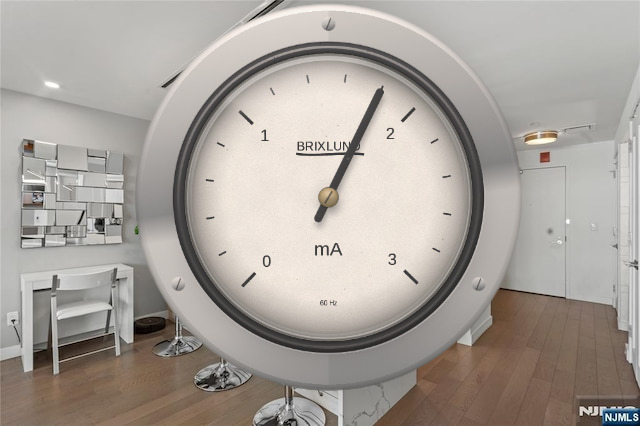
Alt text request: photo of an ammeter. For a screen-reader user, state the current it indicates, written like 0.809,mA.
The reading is 1.8,mA
